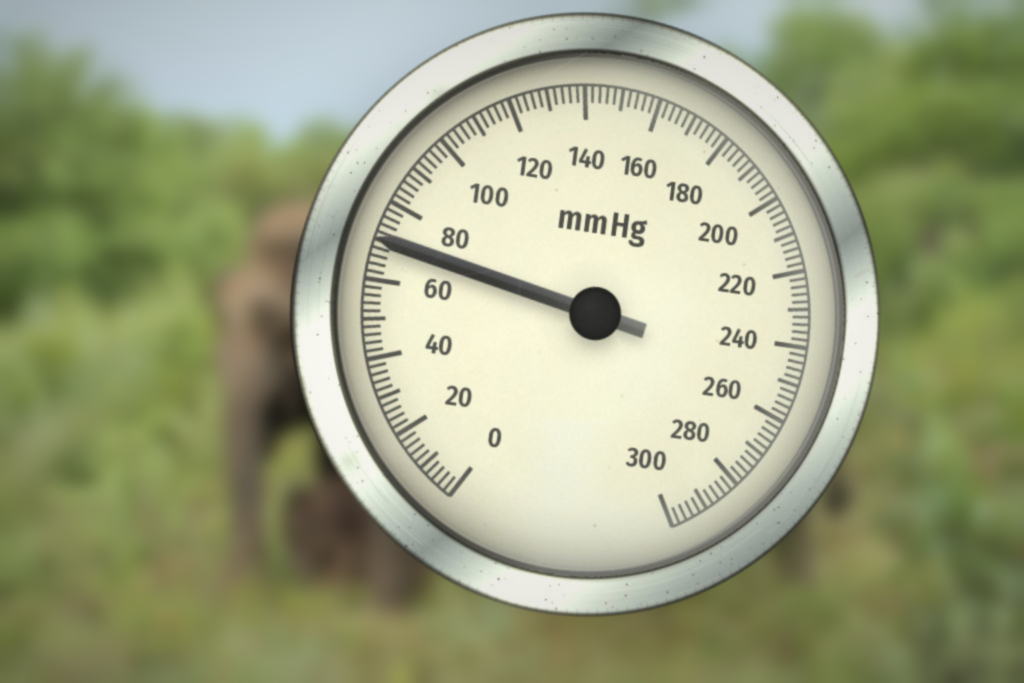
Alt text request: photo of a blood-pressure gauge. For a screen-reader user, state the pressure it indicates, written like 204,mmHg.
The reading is 70,mmHg
